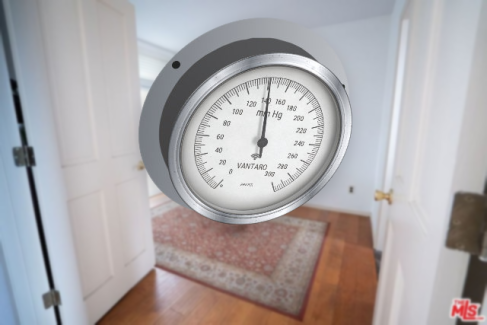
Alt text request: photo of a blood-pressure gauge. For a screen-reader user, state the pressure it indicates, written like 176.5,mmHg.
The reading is 140,mmHg
